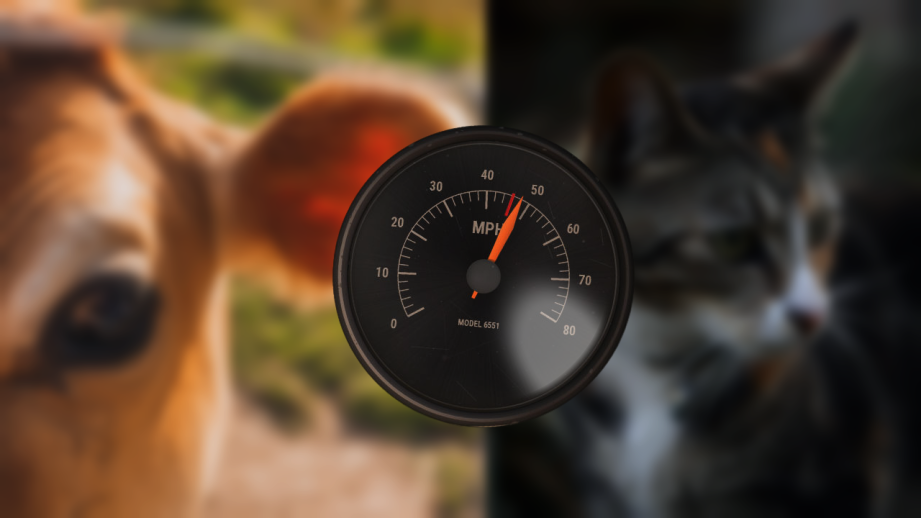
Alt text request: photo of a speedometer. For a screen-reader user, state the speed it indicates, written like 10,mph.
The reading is 48,mph
